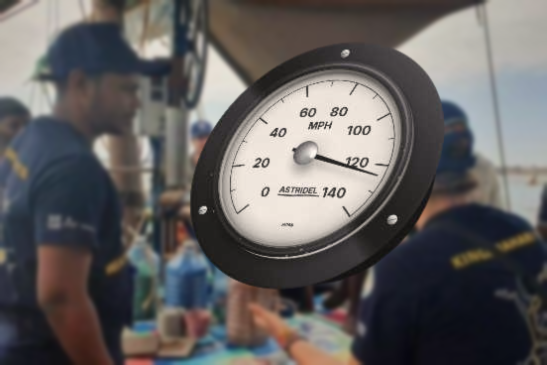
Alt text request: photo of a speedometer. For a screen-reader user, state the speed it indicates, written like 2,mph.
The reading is 125,mph
